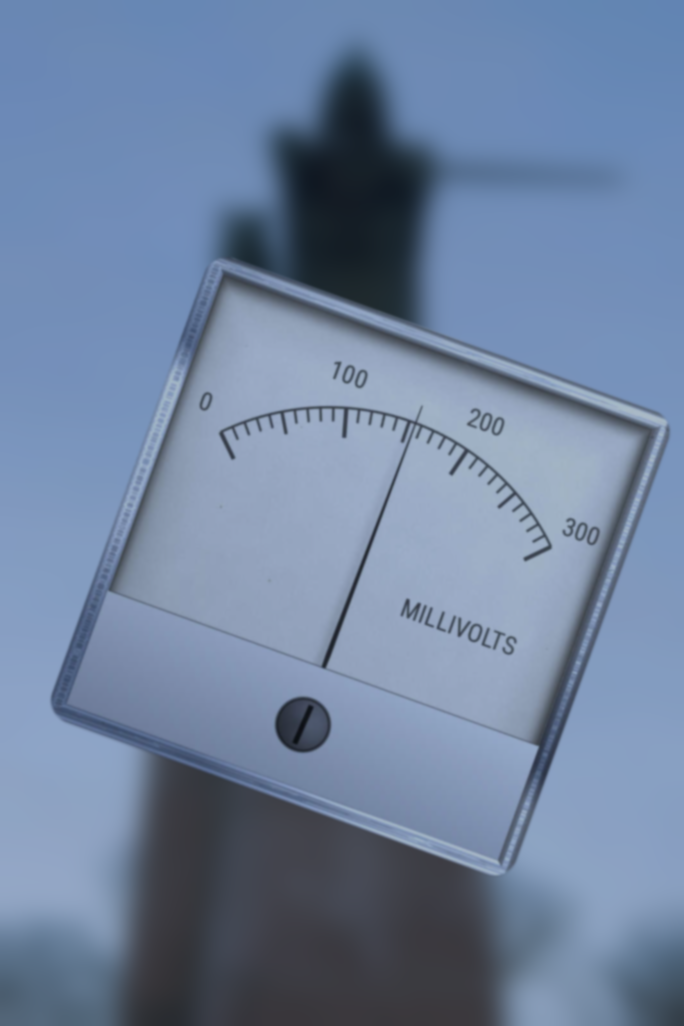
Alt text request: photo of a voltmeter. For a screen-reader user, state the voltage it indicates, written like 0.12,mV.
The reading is 155,mV
